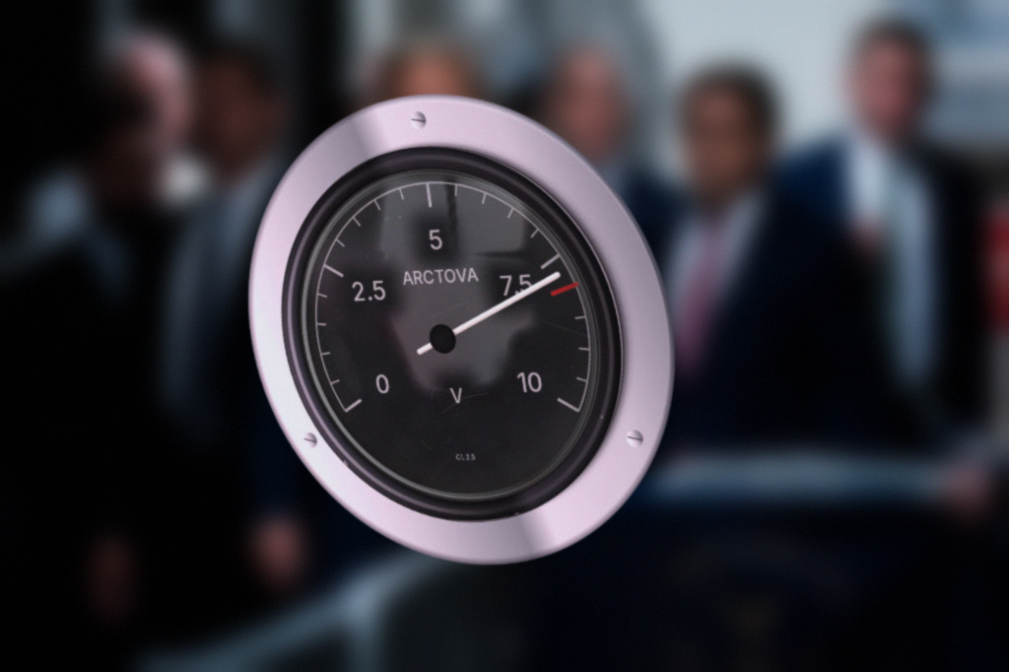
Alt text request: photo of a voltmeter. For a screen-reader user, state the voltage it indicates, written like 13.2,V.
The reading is 7.75,V
